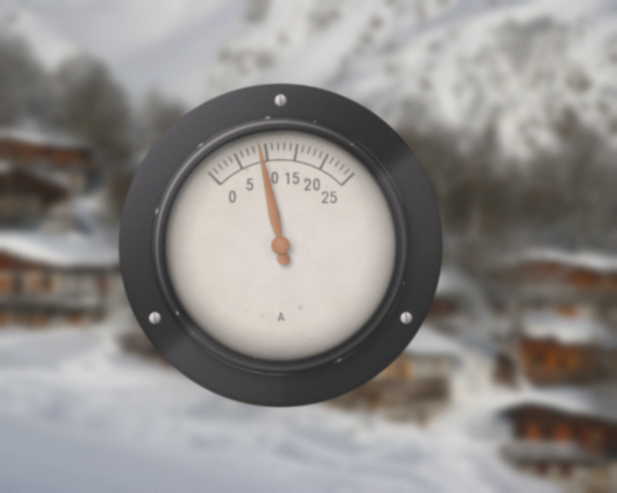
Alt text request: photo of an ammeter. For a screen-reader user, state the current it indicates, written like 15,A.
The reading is 9,A
